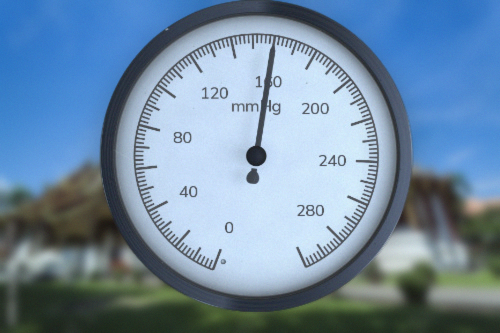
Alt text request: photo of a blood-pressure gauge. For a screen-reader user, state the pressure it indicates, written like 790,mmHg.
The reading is 160,mmHg
